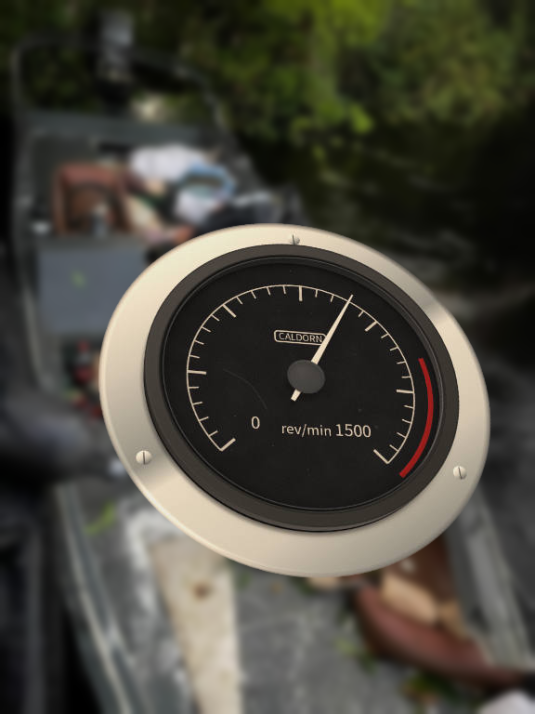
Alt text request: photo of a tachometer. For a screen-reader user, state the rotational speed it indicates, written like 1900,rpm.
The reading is 900,rpm
